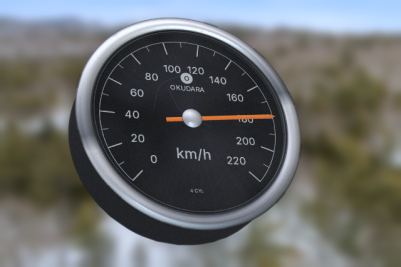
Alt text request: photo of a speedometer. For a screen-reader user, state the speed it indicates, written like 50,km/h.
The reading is 180,km/h
